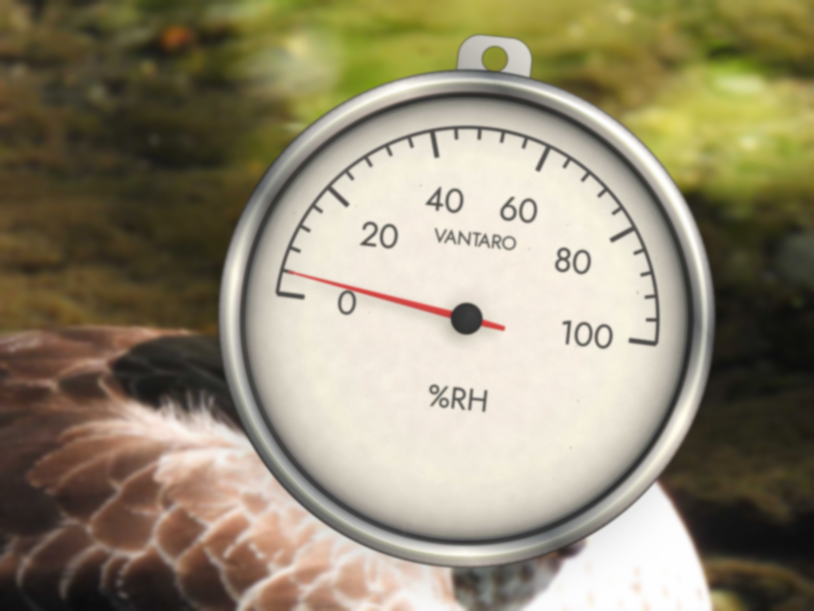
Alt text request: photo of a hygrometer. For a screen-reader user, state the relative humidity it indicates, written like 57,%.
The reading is 4,%
